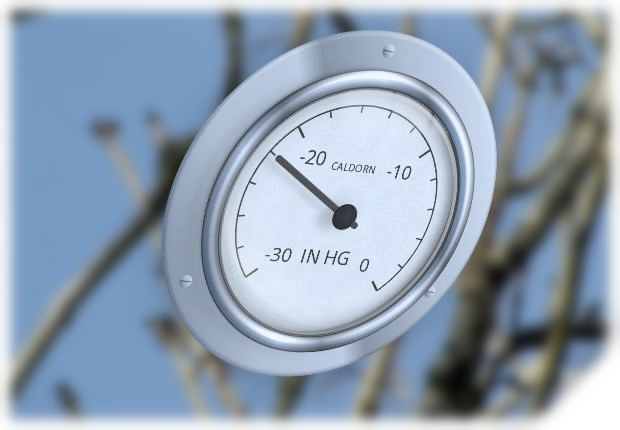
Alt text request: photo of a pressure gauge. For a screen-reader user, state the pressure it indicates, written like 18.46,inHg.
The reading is -22,inHg
